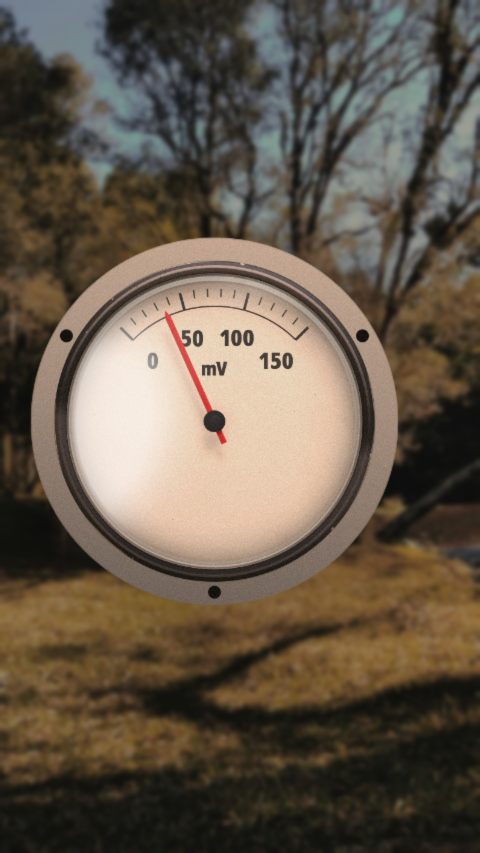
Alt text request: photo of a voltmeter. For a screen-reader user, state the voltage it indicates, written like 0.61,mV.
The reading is 35,mV
